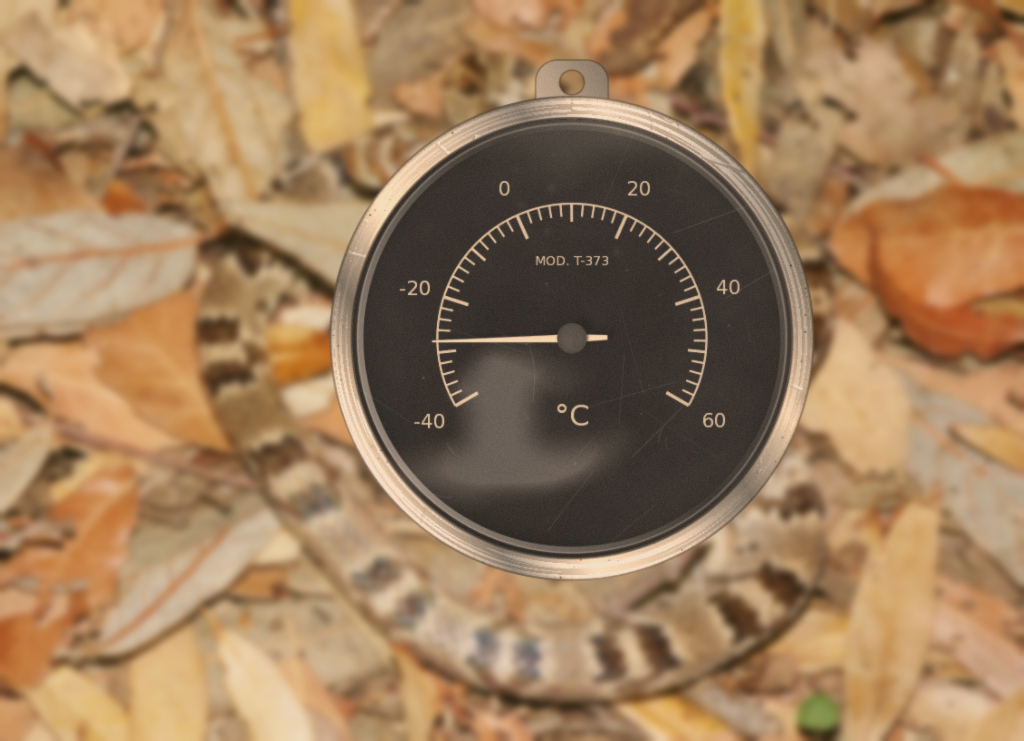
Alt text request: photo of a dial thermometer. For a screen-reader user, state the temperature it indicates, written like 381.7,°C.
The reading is -28,°C
